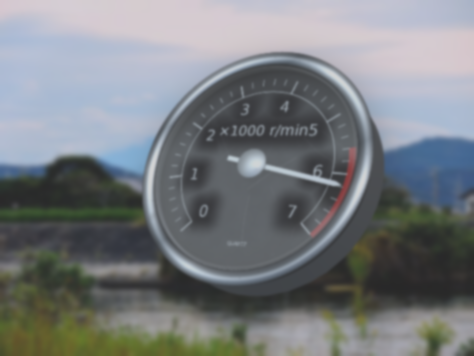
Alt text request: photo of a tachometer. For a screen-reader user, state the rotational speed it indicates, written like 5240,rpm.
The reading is 6200,rpm
